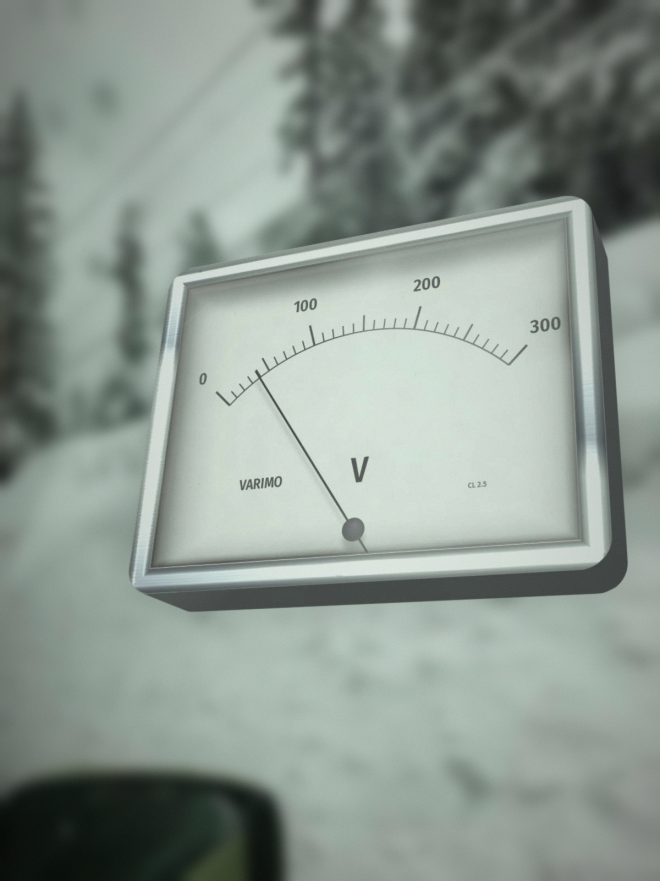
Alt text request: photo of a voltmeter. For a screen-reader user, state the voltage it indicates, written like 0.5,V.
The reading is 40,V
